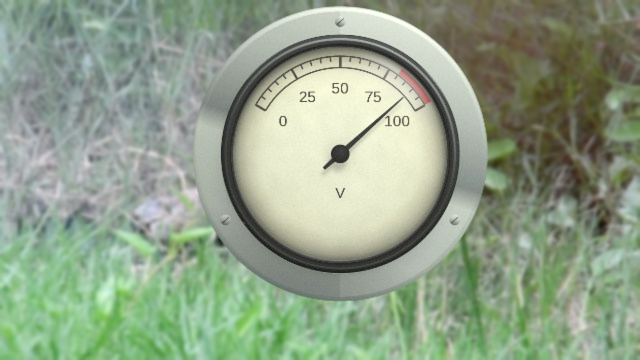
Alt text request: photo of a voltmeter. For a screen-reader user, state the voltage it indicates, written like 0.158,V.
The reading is 90,V
